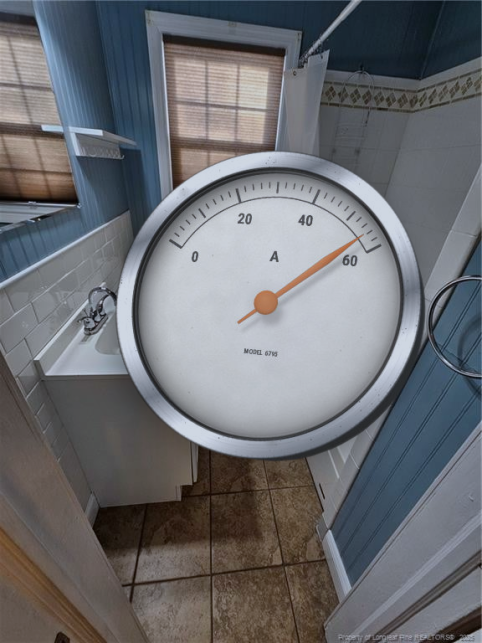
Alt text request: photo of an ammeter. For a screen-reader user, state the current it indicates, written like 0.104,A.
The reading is 56,A
